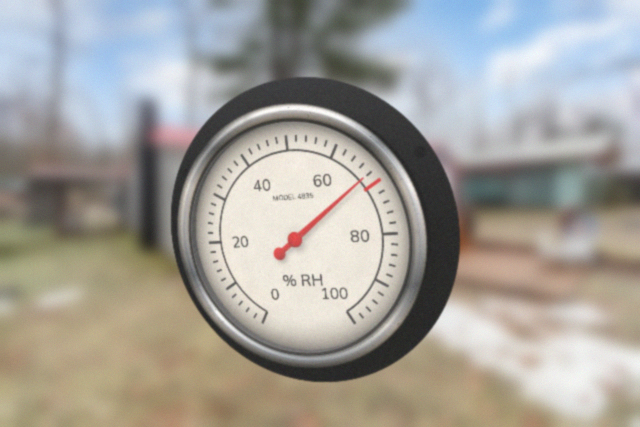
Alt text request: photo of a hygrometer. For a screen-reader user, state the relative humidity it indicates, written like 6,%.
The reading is 68,%
